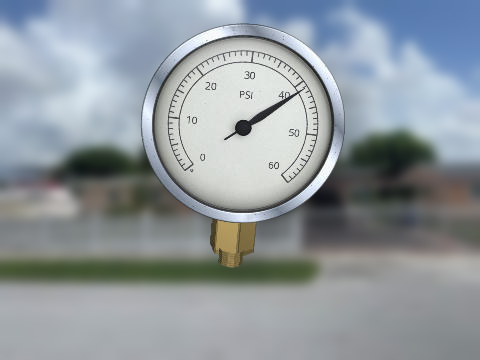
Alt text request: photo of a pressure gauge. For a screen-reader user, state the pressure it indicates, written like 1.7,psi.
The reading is 41,psi
